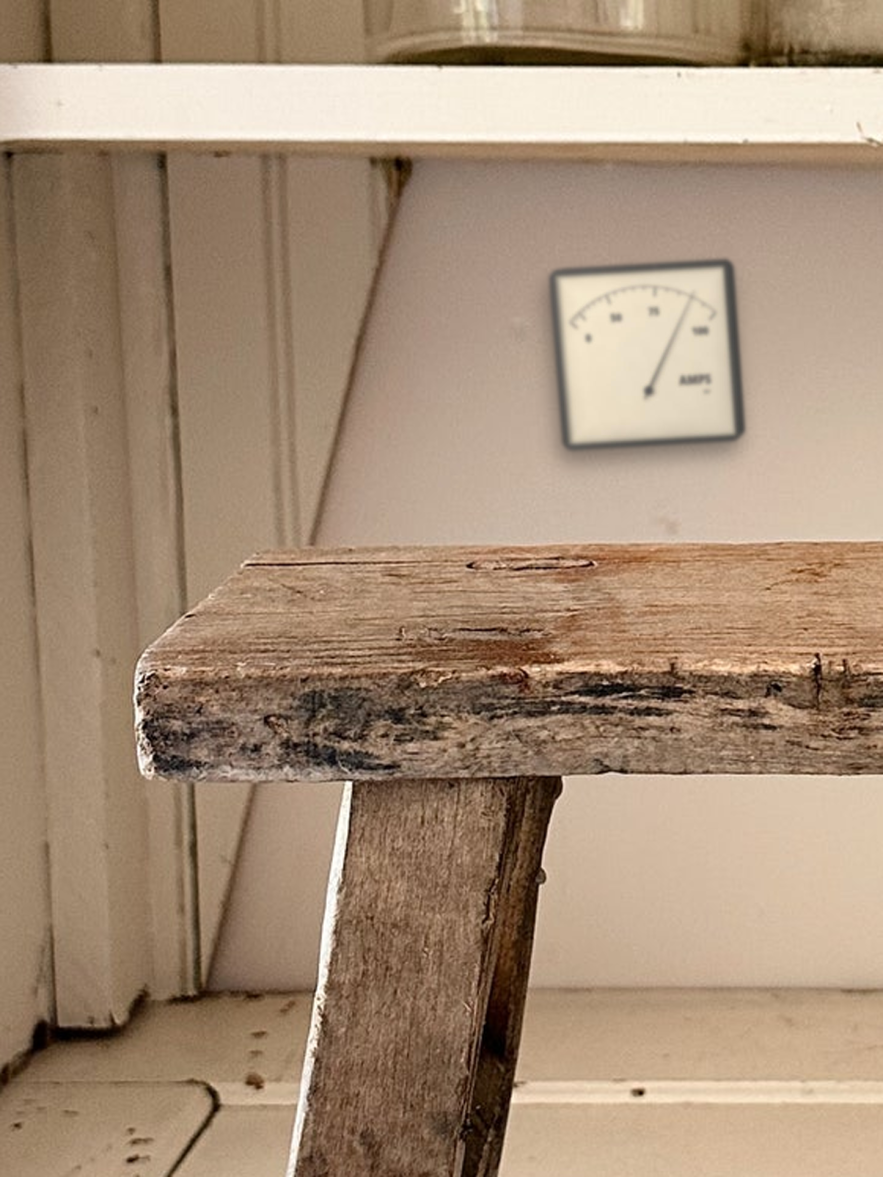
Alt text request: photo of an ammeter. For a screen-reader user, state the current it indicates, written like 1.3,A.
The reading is 90,A
